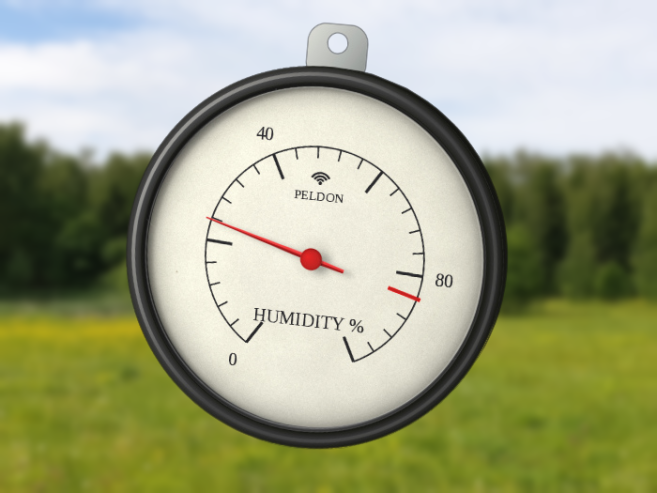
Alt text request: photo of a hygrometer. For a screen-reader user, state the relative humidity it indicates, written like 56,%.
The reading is 24,%
